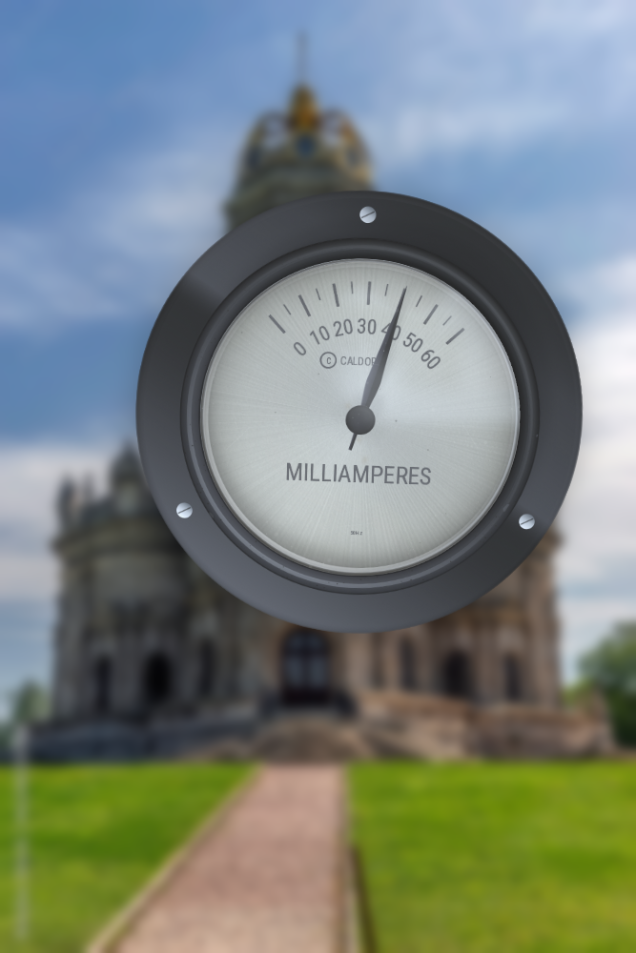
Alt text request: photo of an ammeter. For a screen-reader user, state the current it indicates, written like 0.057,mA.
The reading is 40,mA
